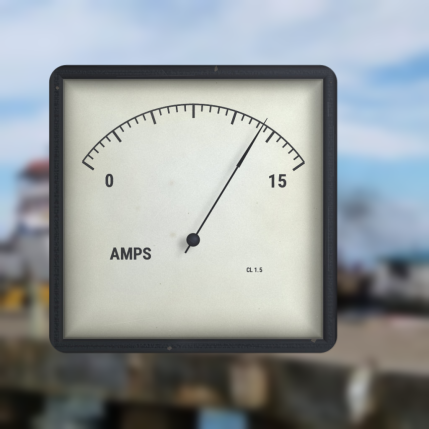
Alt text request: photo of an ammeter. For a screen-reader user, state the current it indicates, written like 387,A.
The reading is 11.75,A
